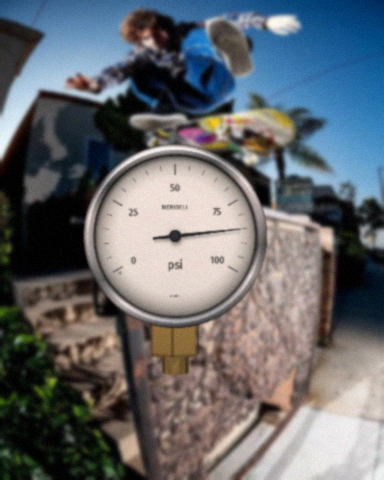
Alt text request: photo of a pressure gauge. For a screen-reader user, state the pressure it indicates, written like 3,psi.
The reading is 85,psi
